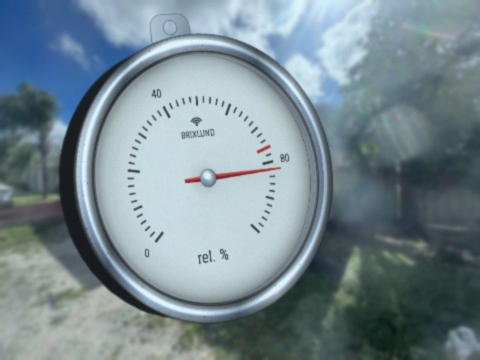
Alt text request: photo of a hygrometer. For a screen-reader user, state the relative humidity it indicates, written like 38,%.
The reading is 82,%
